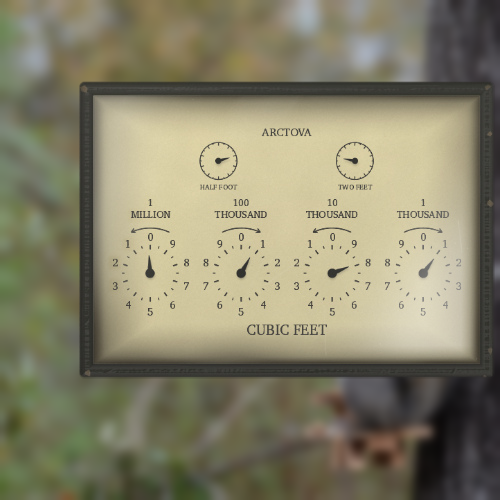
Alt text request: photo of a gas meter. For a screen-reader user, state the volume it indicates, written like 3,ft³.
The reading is 8100,ft³
